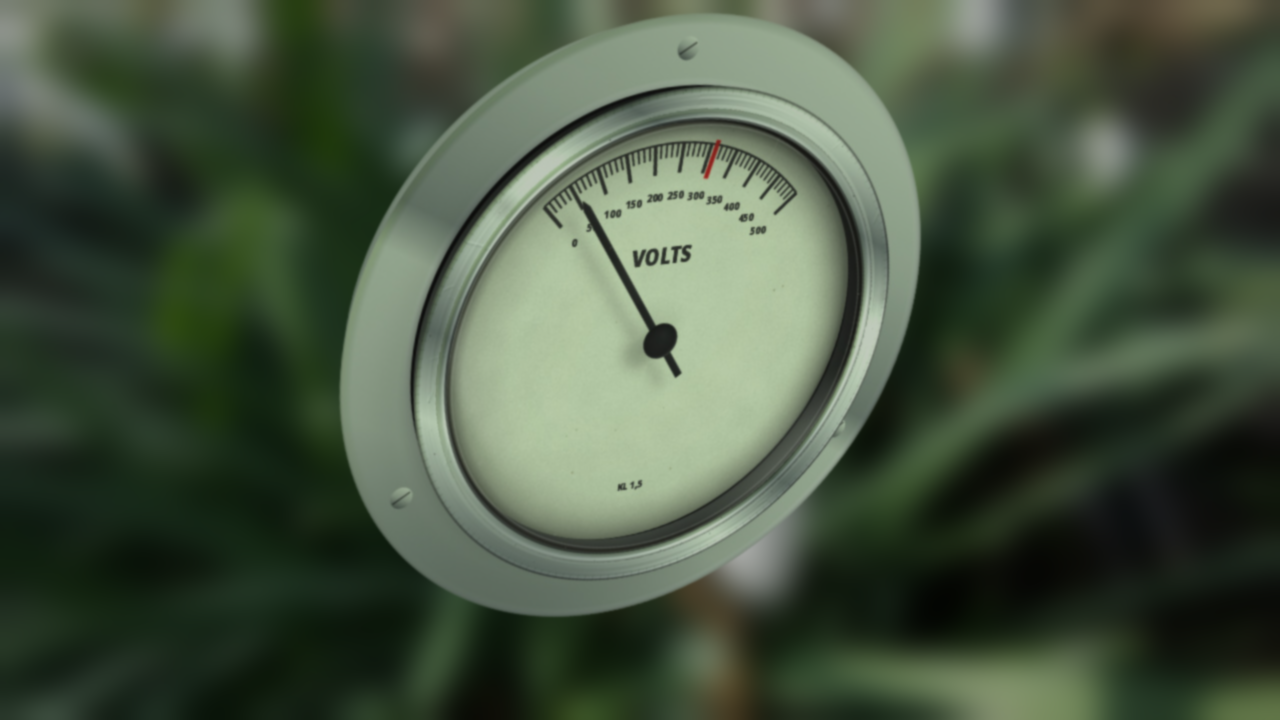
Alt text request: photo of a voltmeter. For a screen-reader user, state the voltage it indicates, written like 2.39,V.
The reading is 50,V
